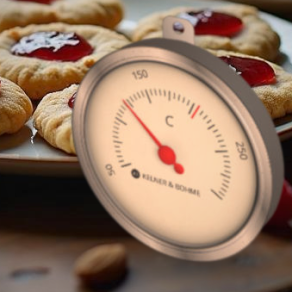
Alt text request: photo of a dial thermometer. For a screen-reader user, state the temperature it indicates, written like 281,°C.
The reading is 125,°C
